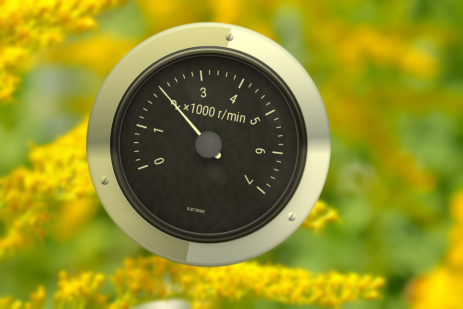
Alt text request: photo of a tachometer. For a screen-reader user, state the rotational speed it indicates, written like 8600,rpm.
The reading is 2000,rpm
